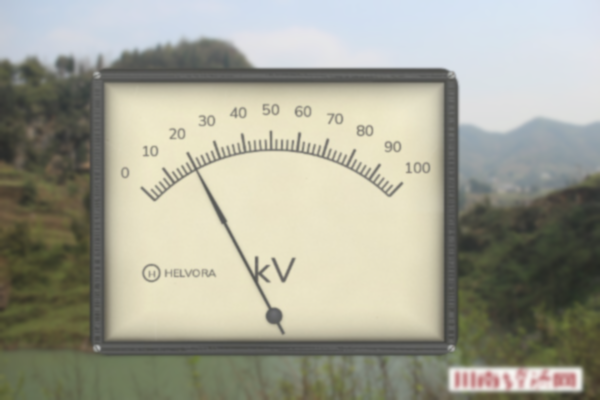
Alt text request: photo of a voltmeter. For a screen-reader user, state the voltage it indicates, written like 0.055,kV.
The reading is 20,kV
